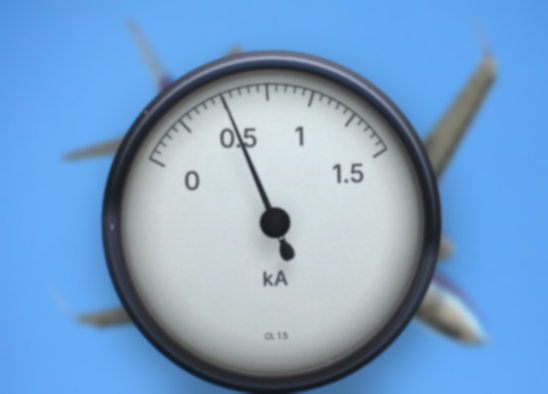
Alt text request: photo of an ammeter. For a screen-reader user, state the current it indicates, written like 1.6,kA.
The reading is 0.5,kA
